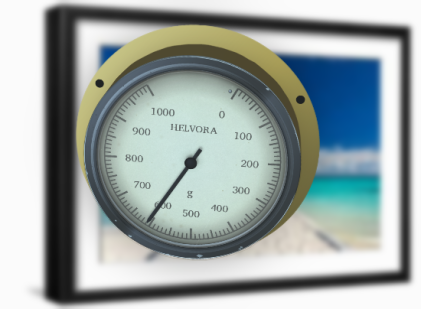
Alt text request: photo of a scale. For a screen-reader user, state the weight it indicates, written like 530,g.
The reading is 610,g
